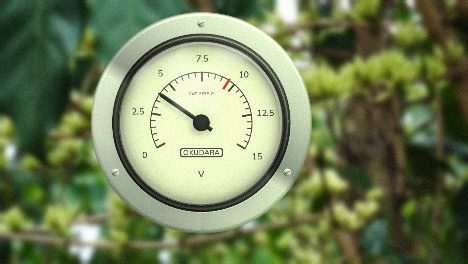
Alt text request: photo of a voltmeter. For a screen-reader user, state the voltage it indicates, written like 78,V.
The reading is 4,V
